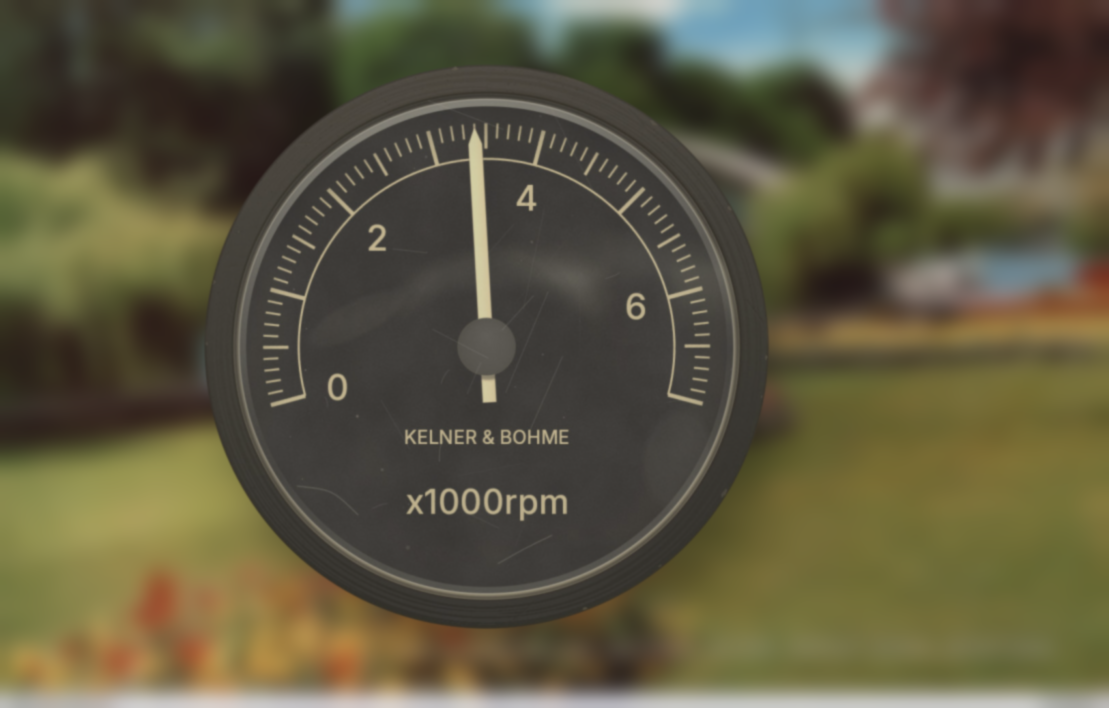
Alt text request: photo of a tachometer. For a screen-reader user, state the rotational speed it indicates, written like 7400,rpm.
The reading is 3400,rpm
